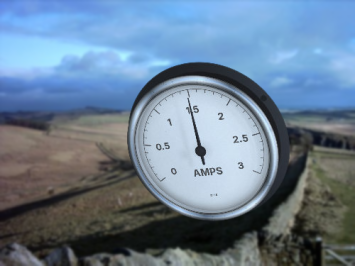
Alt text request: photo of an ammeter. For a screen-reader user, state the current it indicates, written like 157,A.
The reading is 1.5,A
